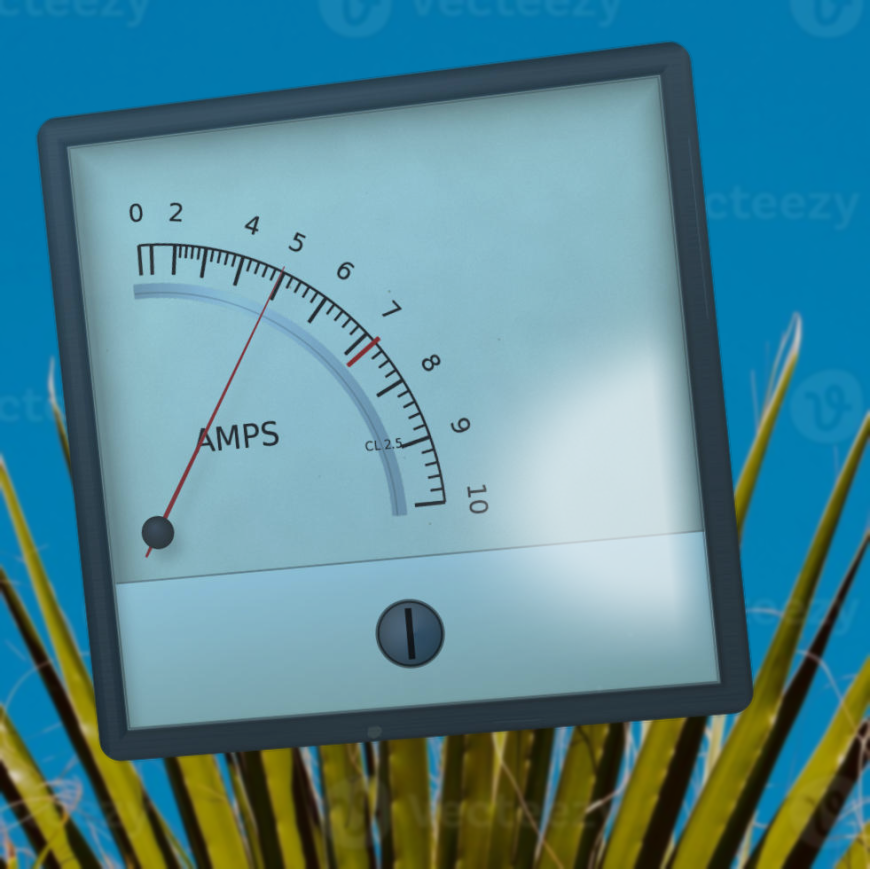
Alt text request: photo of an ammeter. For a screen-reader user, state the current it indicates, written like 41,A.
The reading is 5,A
